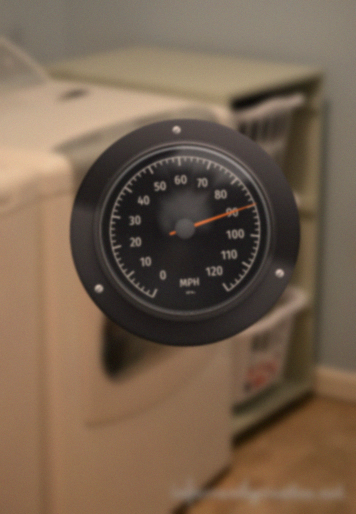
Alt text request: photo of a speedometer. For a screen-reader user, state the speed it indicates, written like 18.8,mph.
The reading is 90,mph
